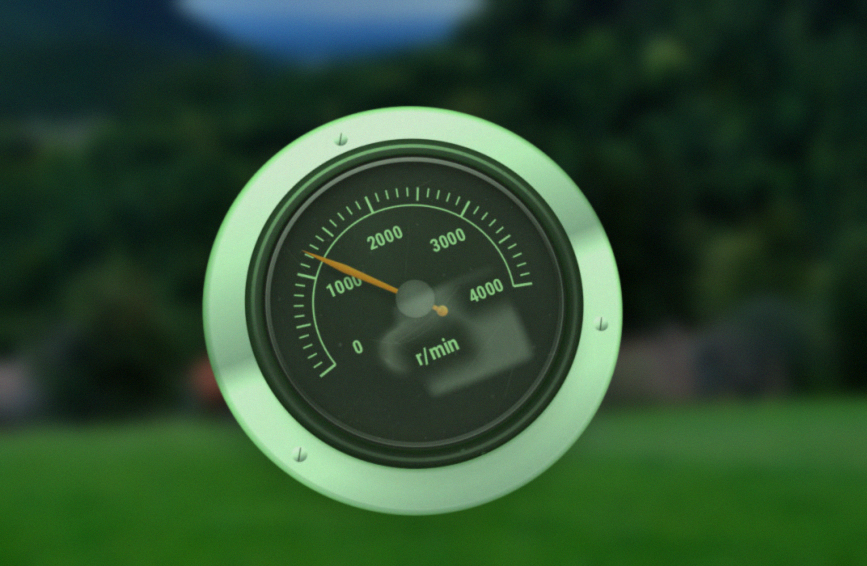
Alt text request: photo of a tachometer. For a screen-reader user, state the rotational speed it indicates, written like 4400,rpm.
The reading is 1200,rpm
